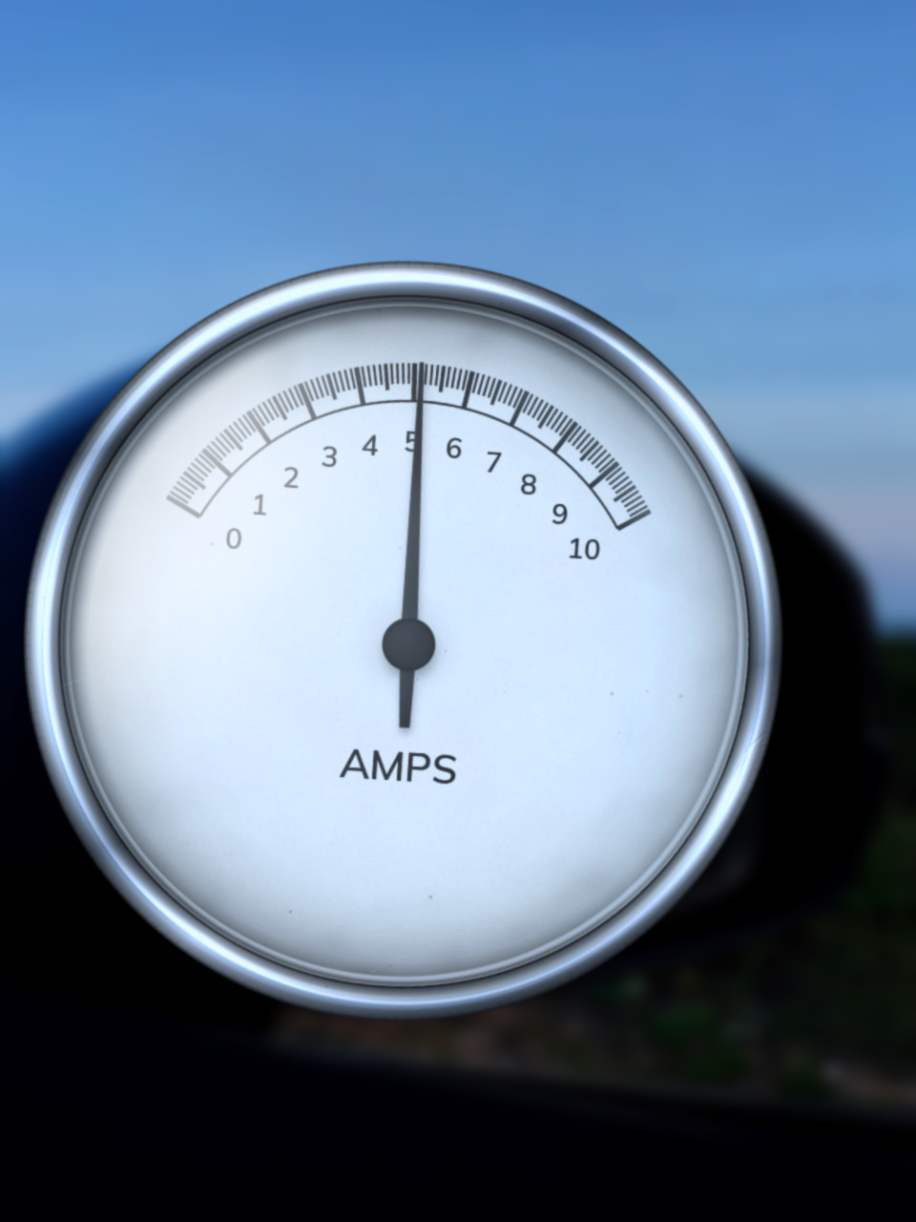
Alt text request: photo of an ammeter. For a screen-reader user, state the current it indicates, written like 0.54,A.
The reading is 5.1,A
